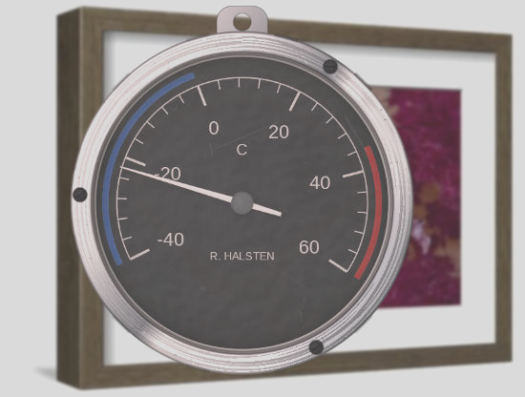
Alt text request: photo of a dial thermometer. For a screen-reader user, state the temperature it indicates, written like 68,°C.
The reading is -22,°C
